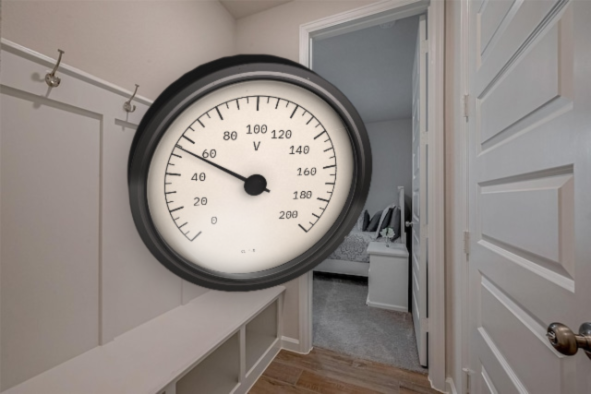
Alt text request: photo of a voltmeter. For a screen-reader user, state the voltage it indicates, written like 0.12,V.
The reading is 55,V
